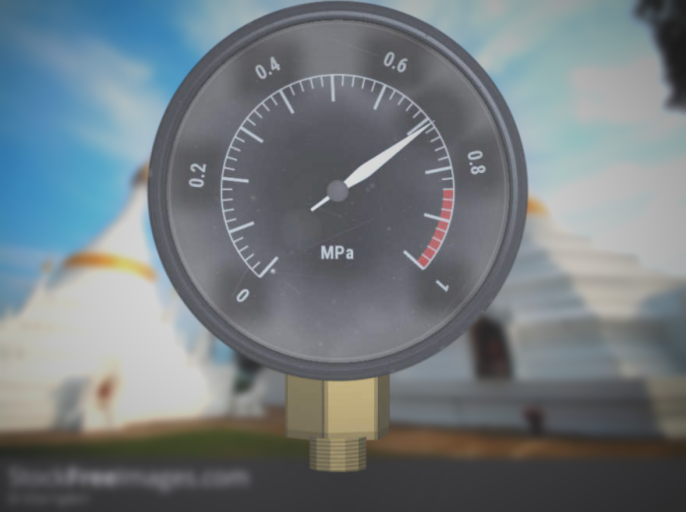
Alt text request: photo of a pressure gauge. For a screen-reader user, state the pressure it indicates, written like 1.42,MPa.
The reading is 0.71,MPa
